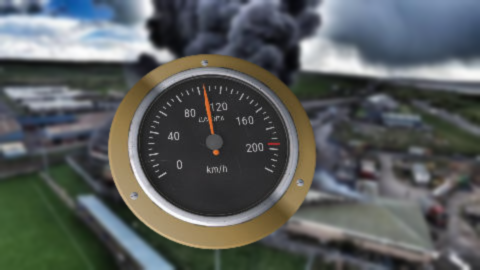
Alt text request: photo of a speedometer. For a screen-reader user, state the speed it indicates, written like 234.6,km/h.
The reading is 105,km/h
